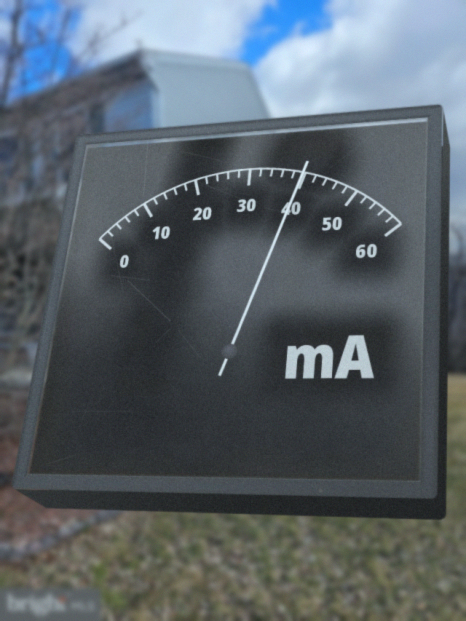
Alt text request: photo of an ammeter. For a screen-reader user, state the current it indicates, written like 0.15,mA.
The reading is 40,mA
